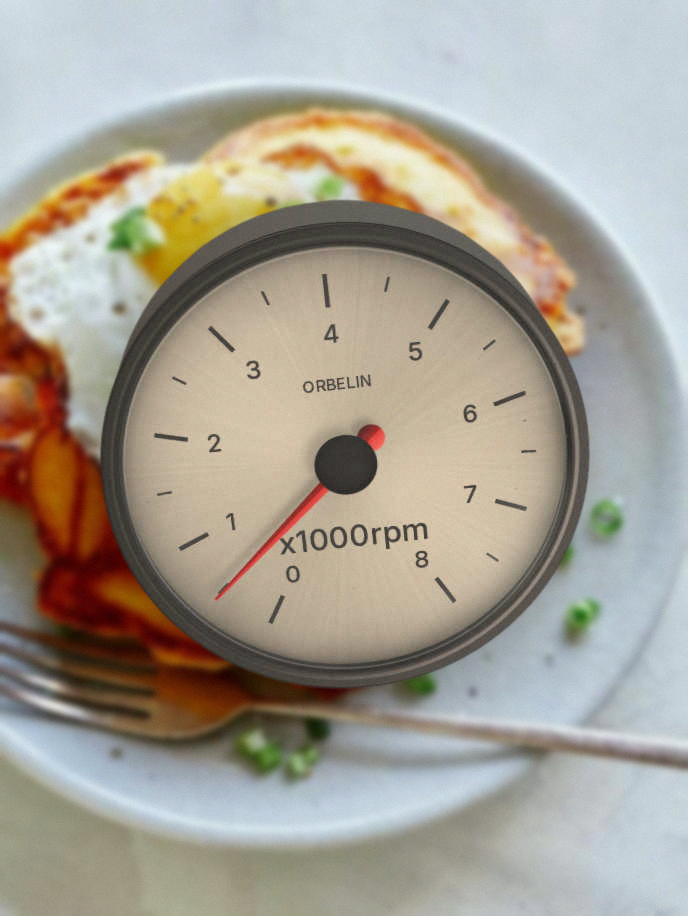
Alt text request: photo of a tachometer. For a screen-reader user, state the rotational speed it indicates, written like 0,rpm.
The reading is 500,rpm
